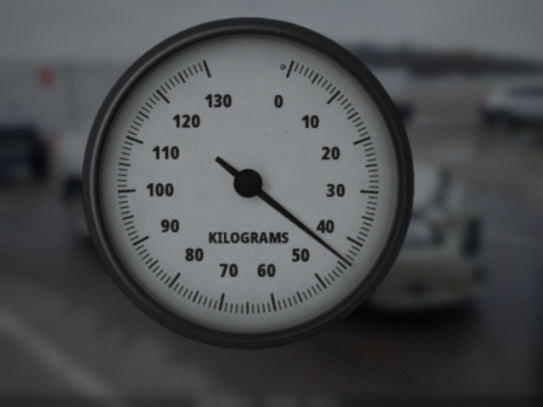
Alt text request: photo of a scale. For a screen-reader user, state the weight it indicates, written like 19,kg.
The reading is 44,kg
